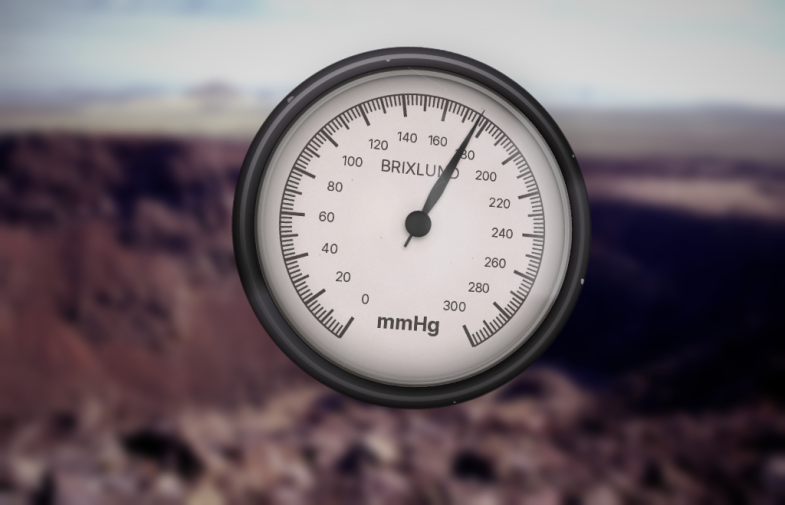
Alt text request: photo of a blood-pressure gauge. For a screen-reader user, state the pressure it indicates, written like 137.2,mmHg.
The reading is 176,mmHg
